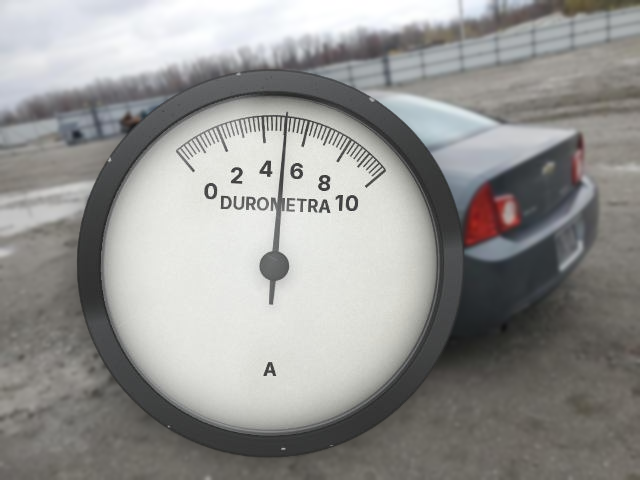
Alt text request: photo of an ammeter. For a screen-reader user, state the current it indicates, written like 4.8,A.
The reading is 5,A
